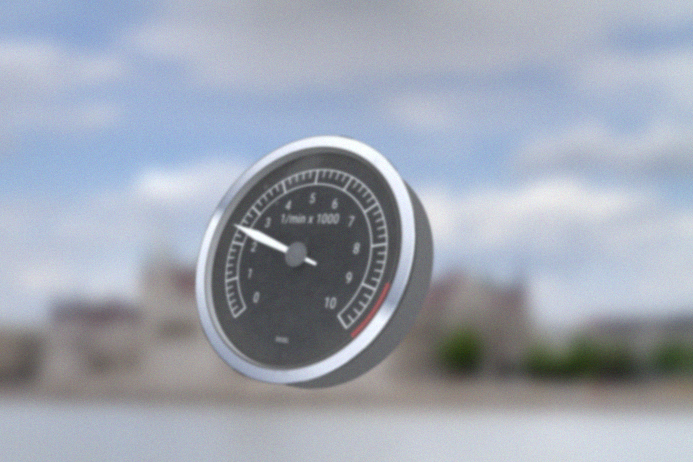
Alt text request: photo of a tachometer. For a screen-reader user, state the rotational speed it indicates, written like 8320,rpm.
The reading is 2400,rpm
